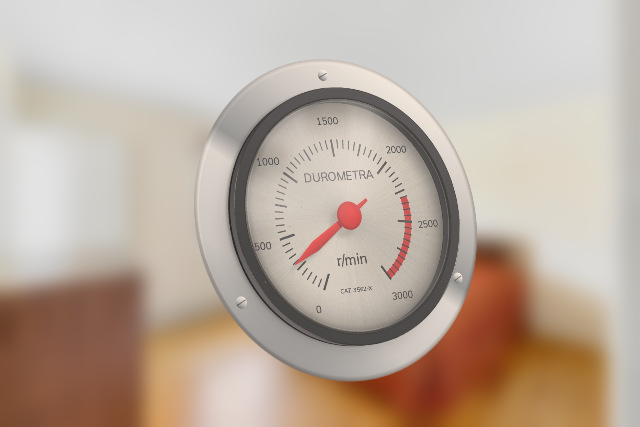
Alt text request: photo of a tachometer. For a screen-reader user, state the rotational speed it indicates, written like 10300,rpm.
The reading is 300,rpm
